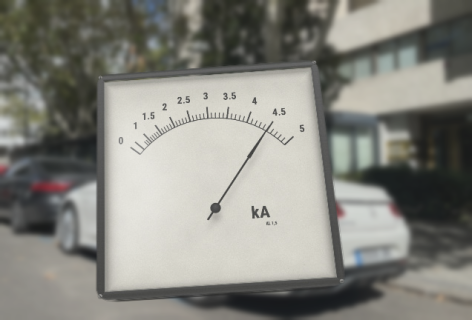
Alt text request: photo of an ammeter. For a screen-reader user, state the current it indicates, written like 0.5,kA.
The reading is 4.5,kA
